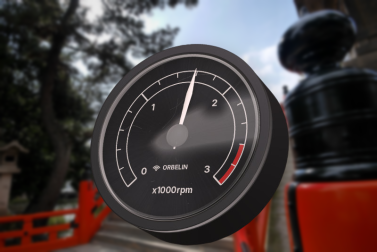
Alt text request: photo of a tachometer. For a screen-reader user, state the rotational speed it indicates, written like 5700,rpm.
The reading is 1600,rpm
